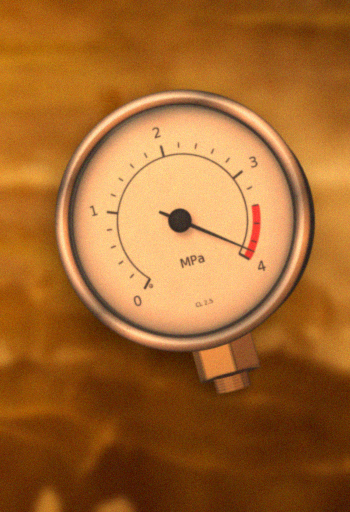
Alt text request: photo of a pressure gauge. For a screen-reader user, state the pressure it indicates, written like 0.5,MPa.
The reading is 3.9,MPa
